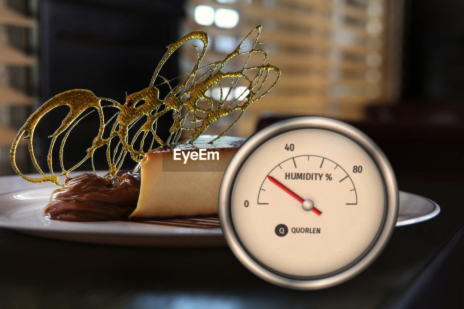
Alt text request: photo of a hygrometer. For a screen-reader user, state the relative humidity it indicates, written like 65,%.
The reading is 20,%
